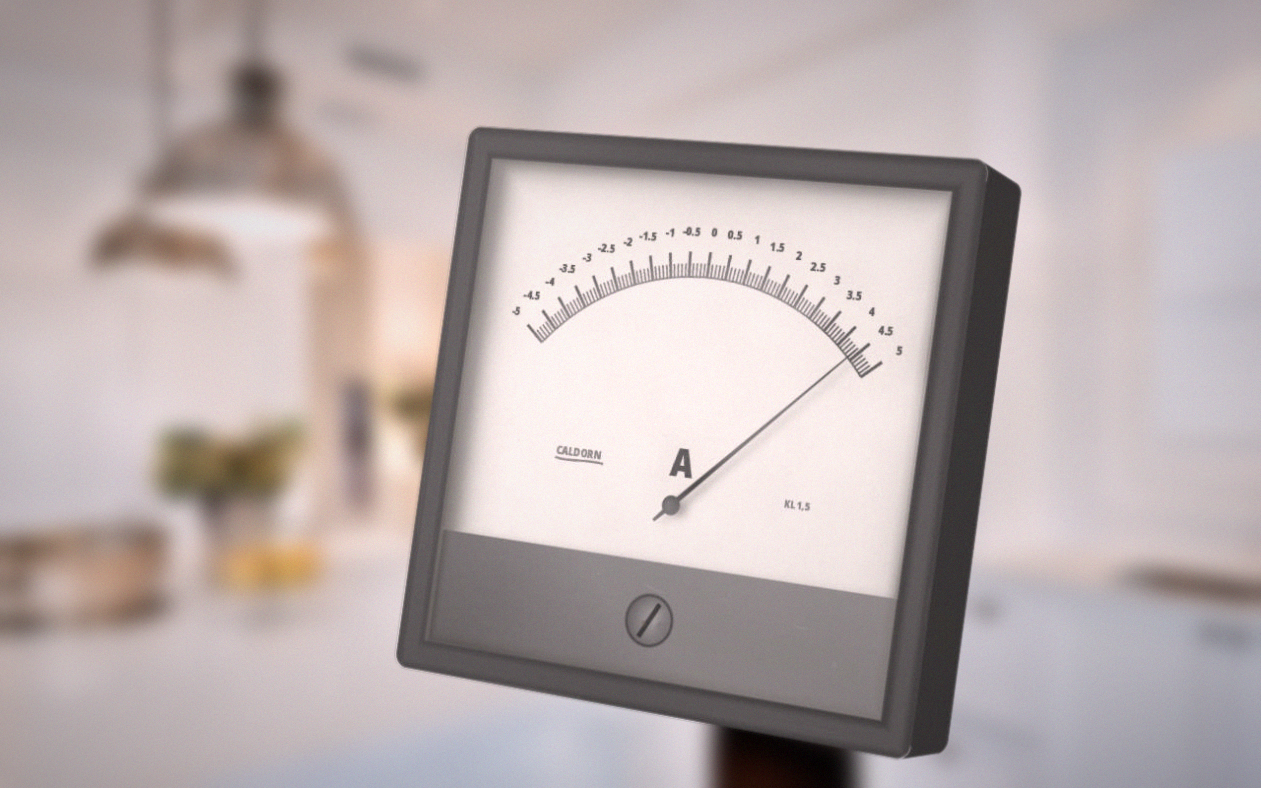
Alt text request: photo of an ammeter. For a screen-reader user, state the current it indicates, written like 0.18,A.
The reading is 4.5,A
